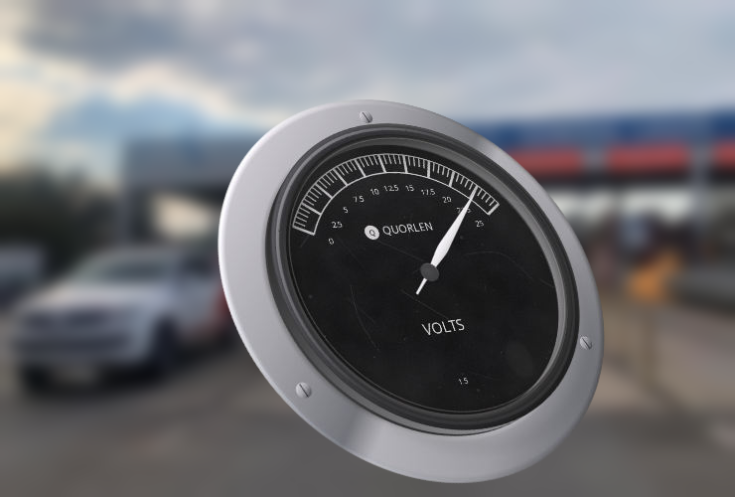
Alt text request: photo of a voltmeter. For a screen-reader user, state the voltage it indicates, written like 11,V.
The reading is 22.5,V
